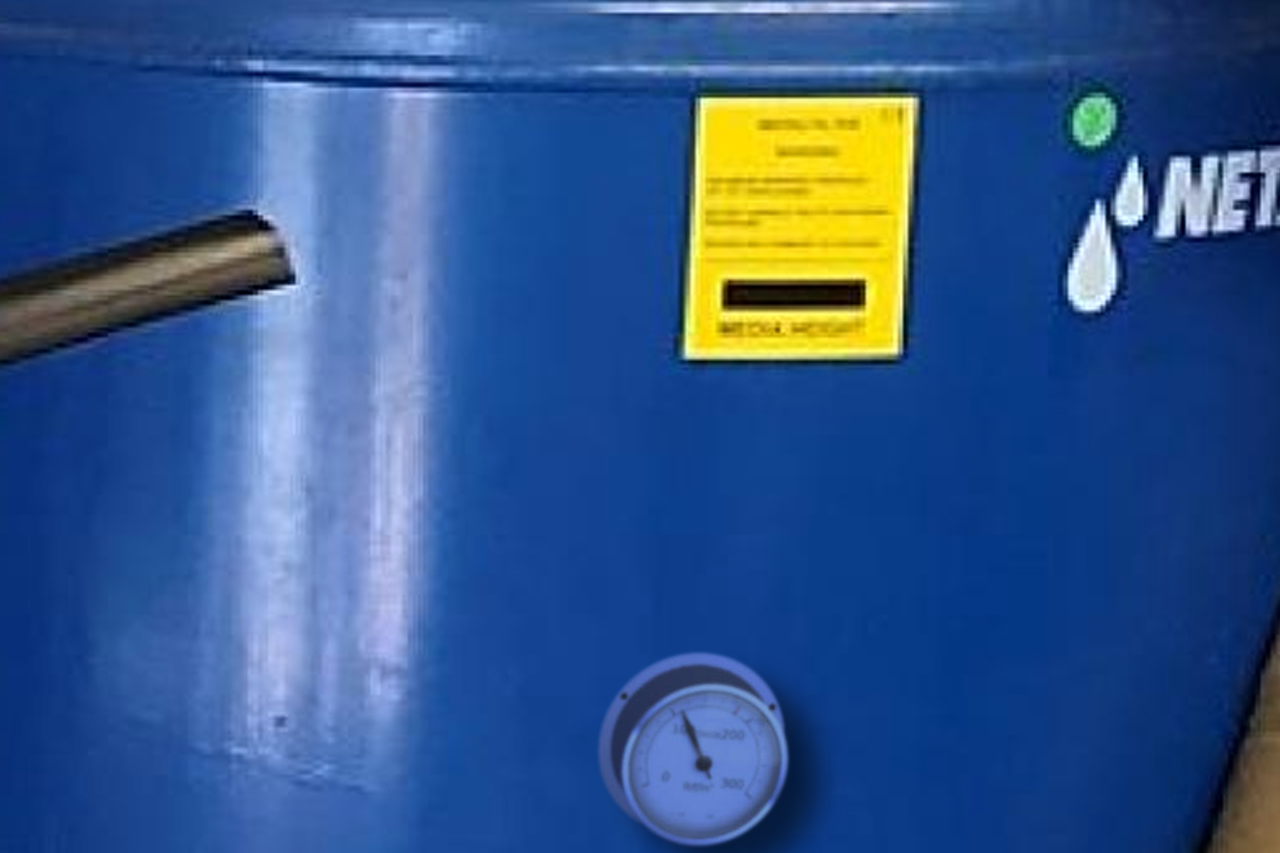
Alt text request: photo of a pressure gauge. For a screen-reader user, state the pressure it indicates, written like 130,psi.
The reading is 110,psi
